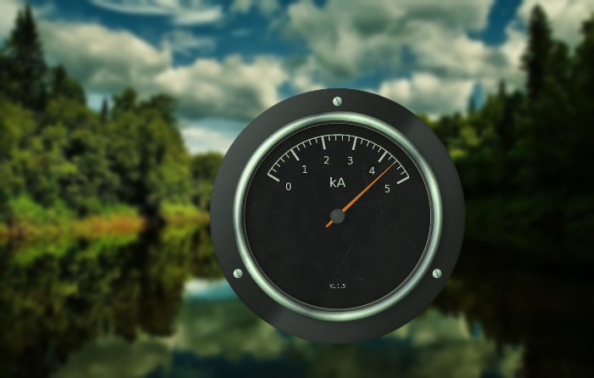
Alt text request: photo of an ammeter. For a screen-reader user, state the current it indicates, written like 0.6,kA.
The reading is 4.4,kA
